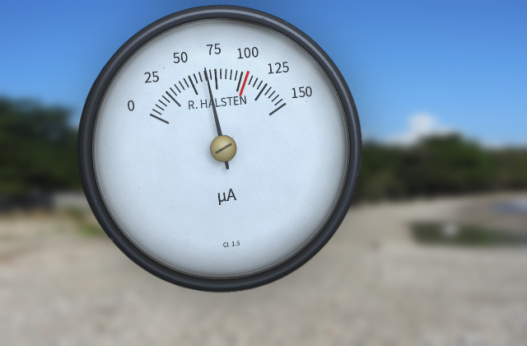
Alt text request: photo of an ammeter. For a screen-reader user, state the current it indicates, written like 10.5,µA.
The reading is 65,µA
